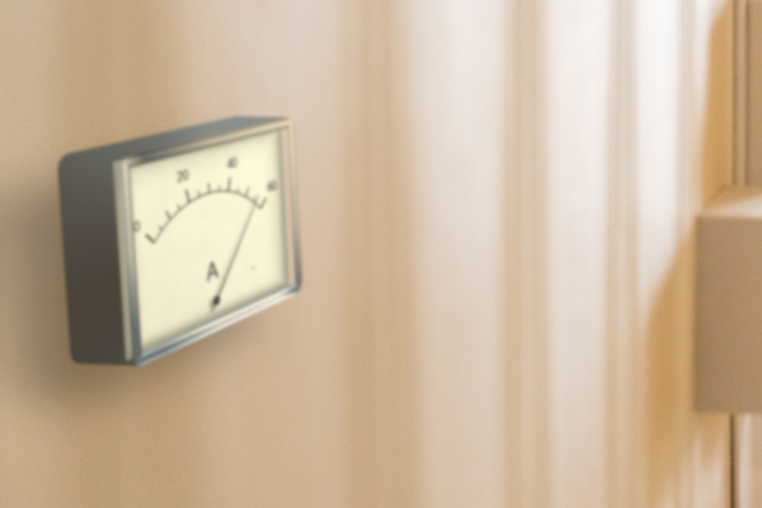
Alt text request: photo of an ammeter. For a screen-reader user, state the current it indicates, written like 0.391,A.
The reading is 55,A
